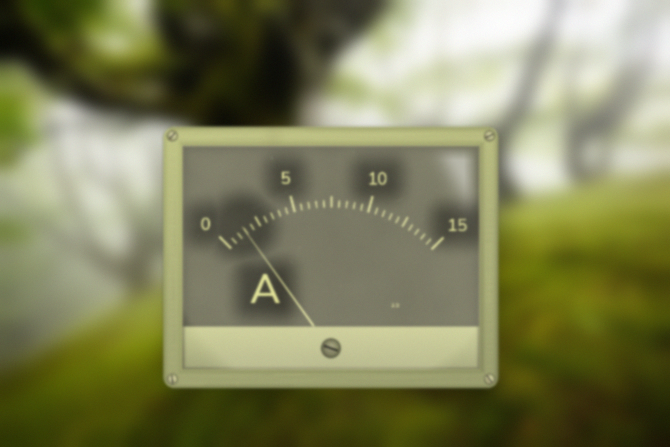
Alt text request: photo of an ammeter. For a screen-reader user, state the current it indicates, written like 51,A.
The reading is 1.5,A
